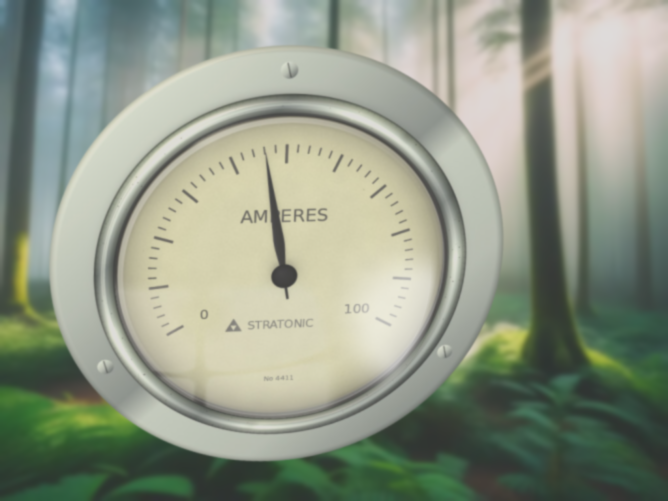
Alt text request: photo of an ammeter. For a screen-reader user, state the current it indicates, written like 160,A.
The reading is 46,A
